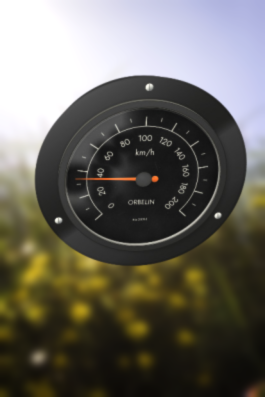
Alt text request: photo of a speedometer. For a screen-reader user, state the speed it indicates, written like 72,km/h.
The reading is 35,km/h
